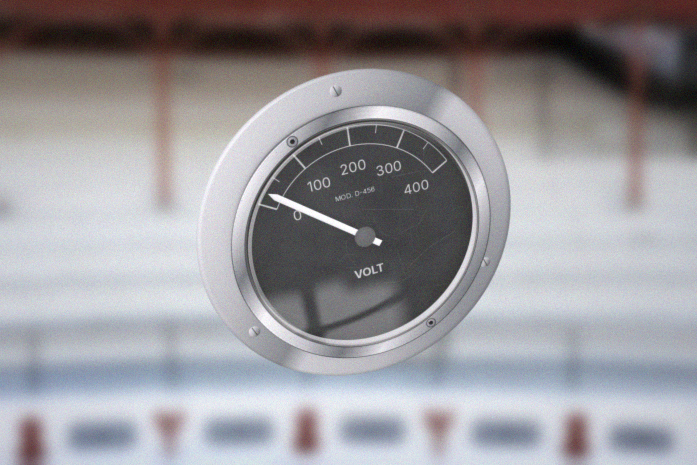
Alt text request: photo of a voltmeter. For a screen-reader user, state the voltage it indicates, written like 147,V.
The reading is 25,V
